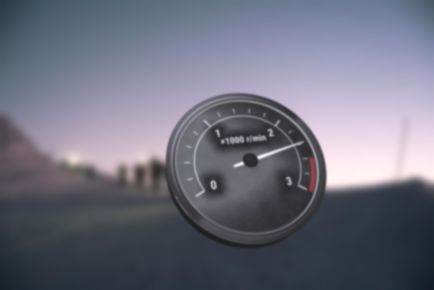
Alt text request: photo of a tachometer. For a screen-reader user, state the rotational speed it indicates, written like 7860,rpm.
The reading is 2400,rpm
